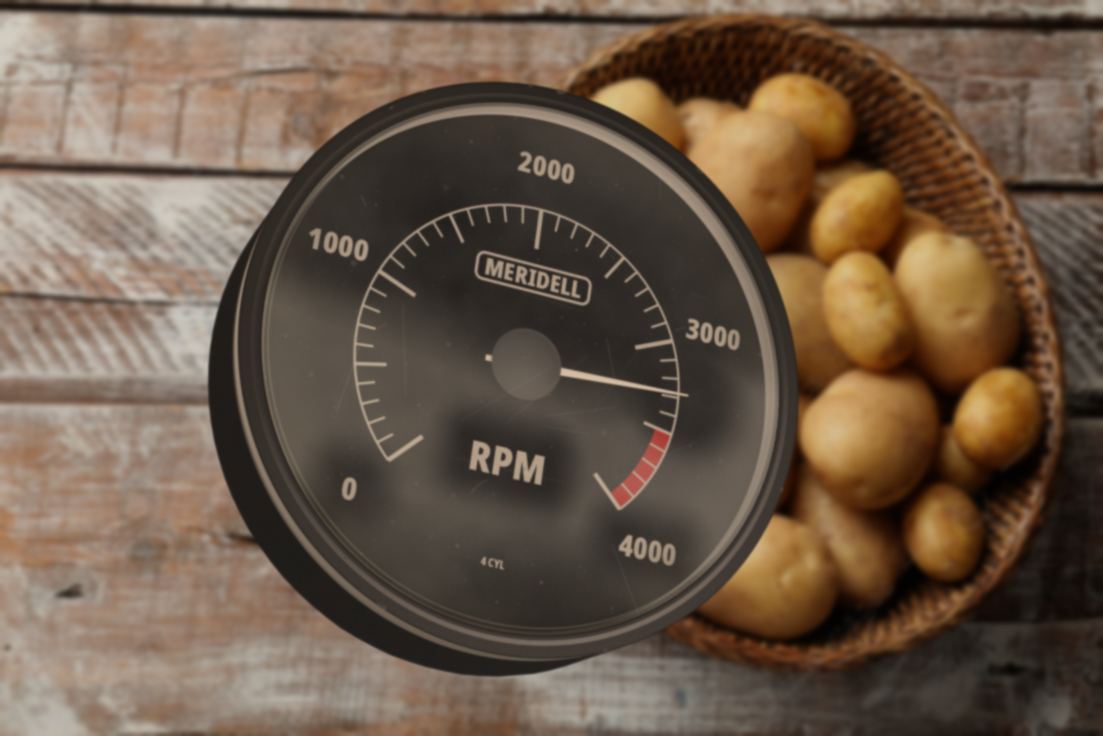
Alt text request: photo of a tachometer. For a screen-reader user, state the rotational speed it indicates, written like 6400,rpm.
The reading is 3300,rpm
